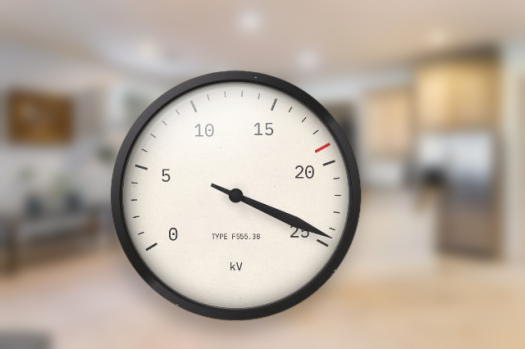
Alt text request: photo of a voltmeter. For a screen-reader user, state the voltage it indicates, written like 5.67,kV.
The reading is 24.5,kV
